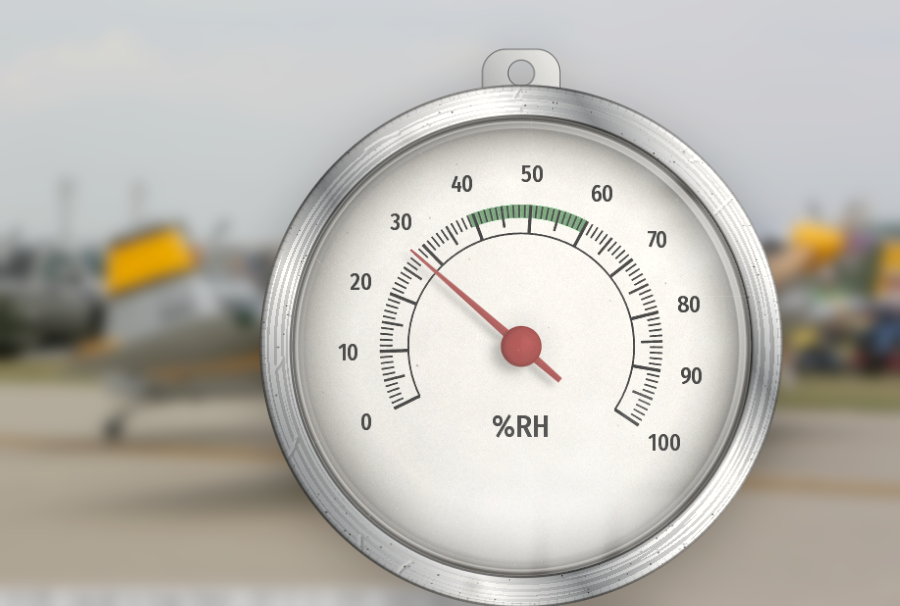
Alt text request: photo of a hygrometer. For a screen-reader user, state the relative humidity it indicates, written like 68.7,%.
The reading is 28,%
